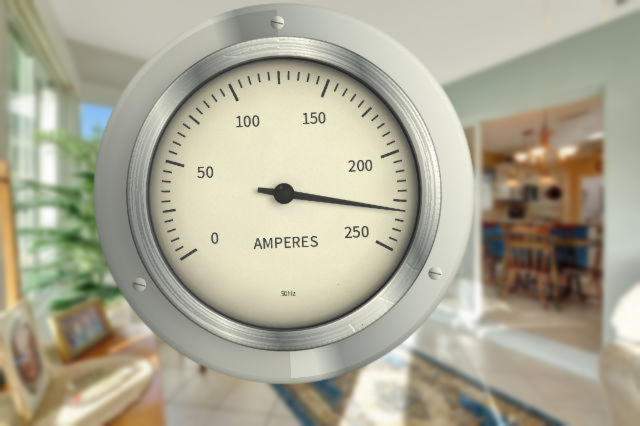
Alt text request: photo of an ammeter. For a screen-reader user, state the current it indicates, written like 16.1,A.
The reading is 230,A
